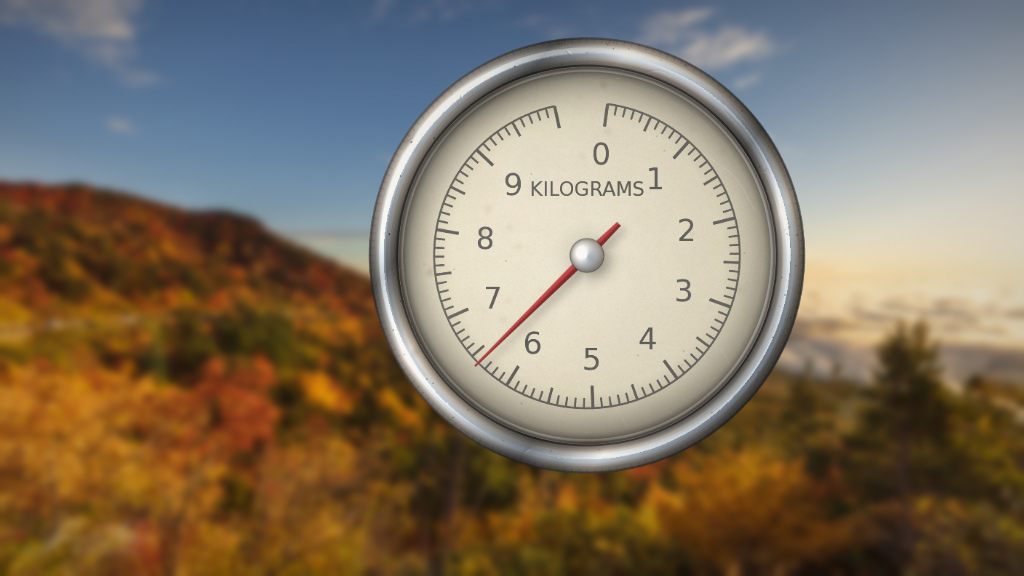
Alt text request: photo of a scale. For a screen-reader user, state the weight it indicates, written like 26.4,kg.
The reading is 6.4,kg
